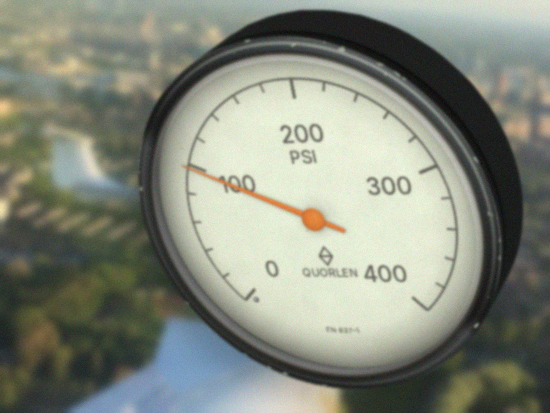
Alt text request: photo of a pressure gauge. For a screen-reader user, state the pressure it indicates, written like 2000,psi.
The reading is 100,psi
